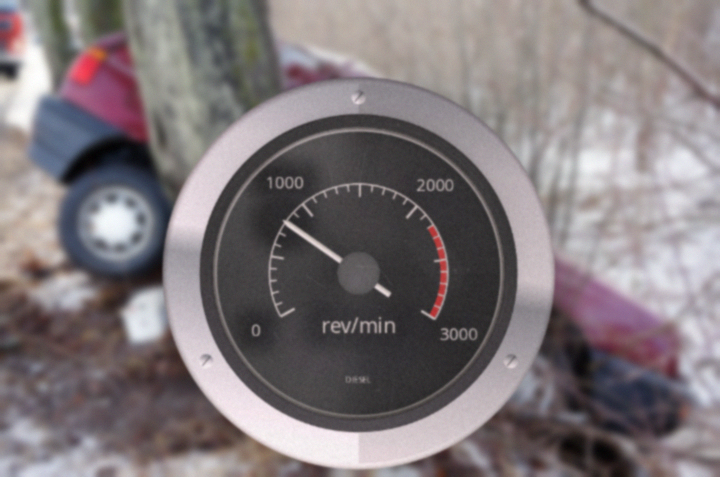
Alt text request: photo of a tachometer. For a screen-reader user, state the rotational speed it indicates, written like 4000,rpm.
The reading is 800,rpm
